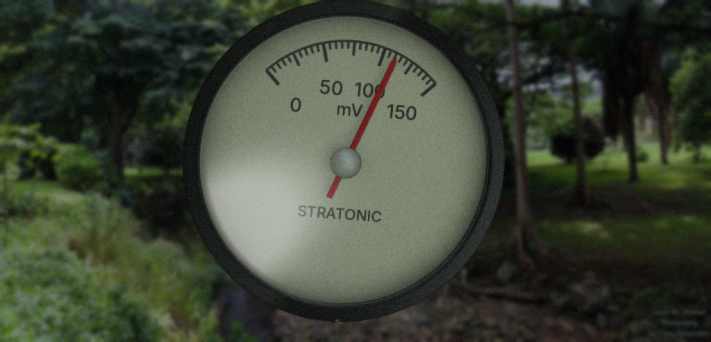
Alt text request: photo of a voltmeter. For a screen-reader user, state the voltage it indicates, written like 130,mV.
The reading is 110,mV
